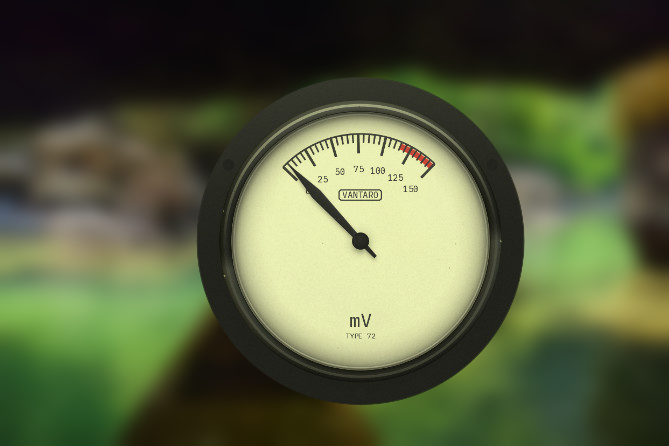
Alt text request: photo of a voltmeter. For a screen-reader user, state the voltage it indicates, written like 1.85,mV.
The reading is 5,mV
